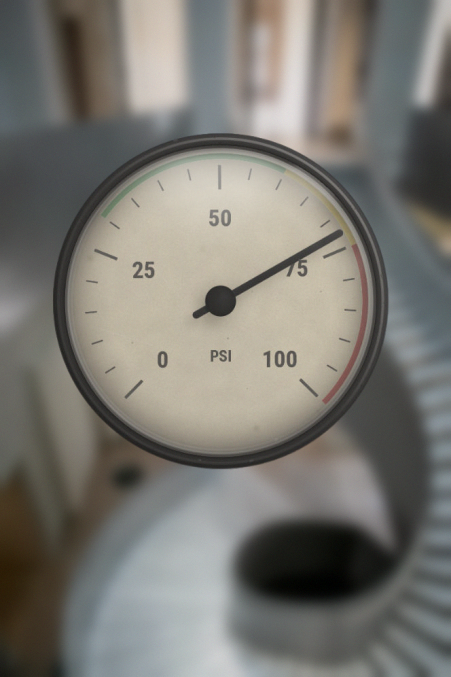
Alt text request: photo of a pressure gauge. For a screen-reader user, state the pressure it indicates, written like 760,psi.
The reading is 72.5,psi
